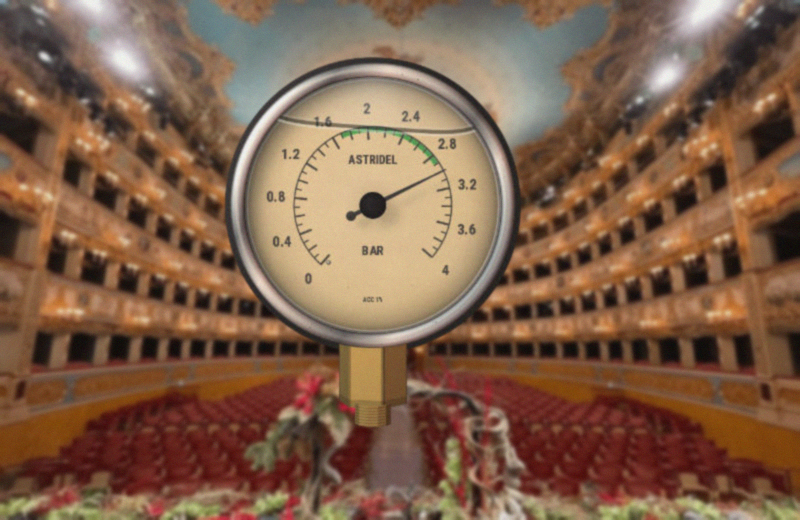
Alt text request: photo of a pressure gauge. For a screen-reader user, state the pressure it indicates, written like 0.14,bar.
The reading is 3,bar
